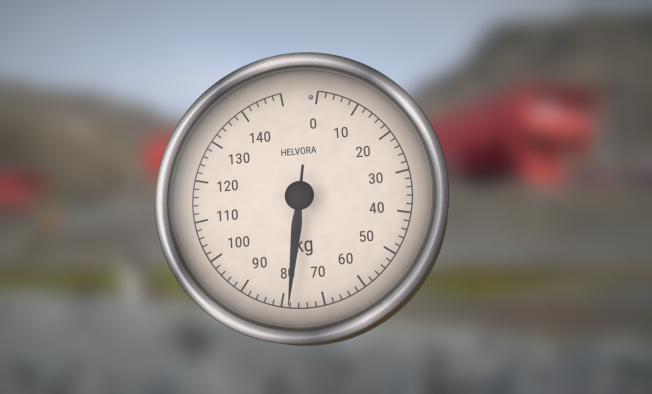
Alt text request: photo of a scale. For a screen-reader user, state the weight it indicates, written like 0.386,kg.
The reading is 78,kg
